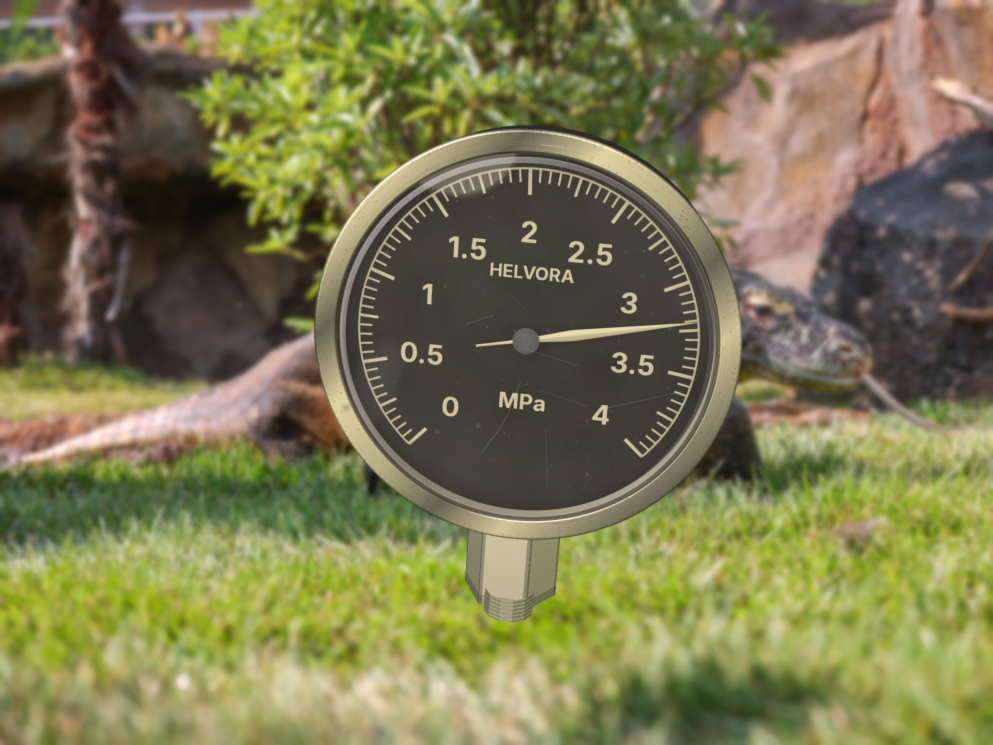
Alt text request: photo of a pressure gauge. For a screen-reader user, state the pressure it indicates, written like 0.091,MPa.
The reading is 3.2,MPa
